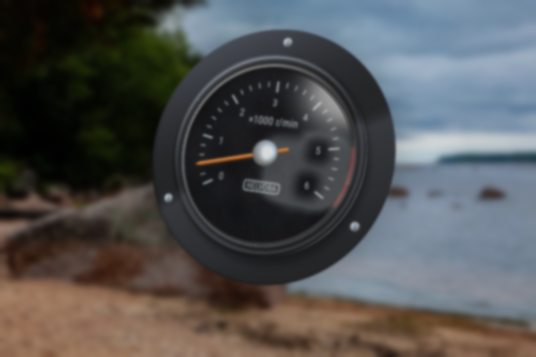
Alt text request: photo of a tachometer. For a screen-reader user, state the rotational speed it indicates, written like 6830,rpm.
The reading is 400,rpm
